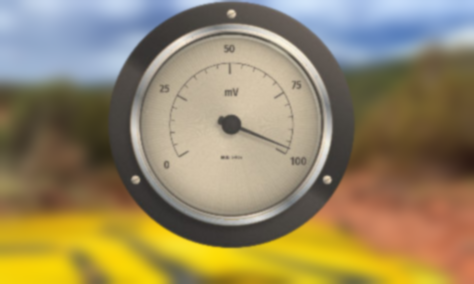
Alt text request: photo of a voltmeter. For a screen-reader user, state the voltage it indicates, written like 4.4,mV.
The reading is 97.5,mV
